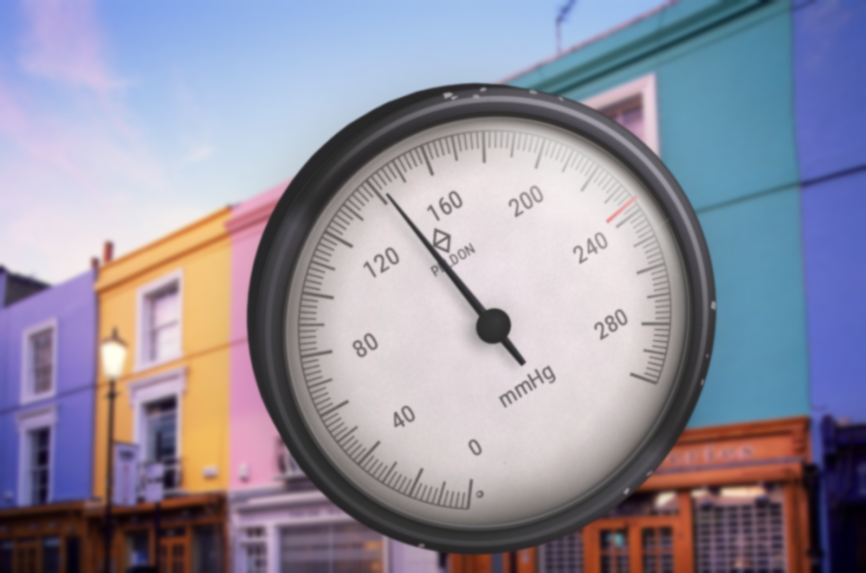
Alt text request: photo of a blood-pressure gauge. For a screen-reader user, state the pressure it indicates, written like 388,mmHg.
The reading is 142,mmHg
